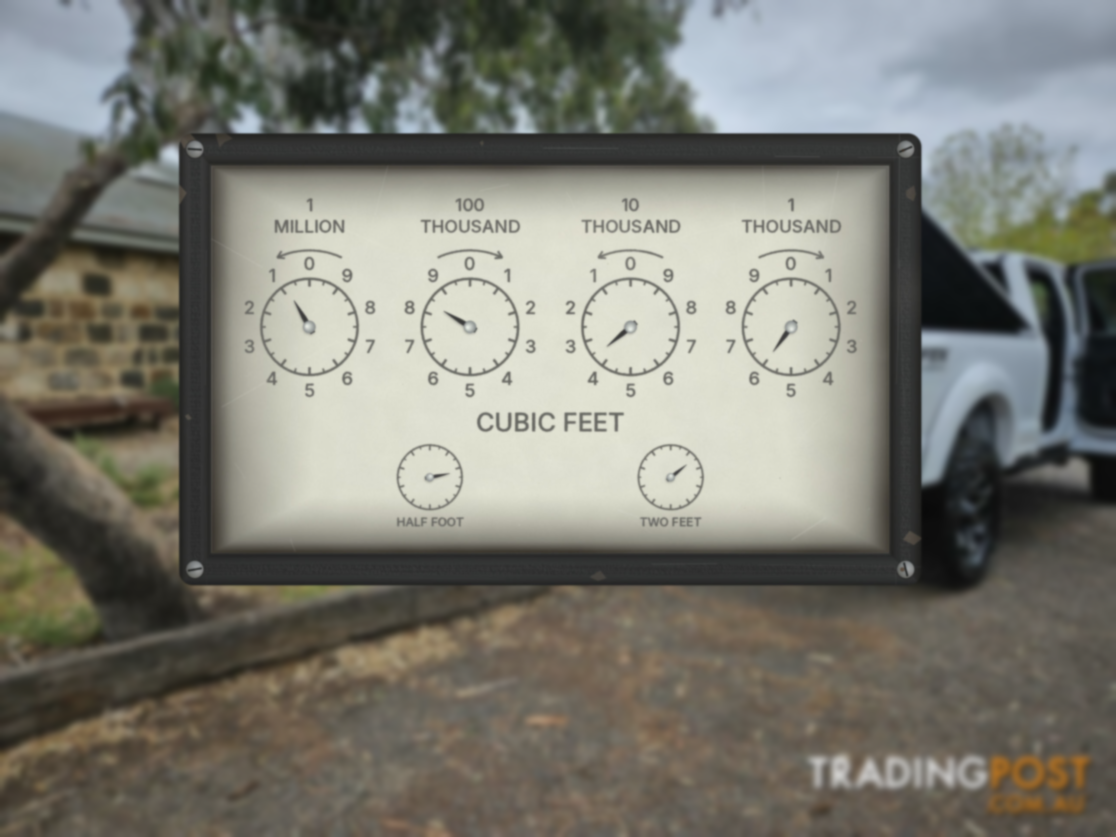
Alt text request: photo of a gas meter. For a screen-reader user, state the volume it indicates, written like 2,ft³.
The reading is 83600,ft³
